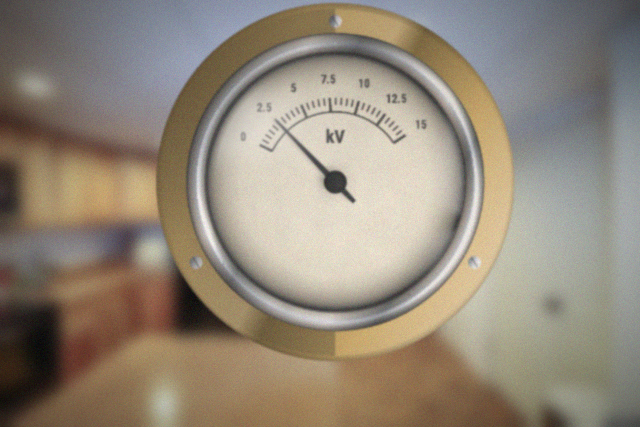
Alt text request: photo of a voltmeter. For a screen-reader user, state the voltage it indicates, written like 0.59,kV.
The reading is 2.5,kV
